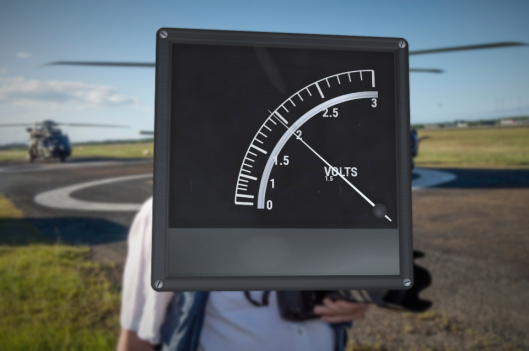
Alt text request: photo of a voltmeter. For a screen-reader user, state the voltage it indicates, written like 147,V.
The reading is 1.95,V
